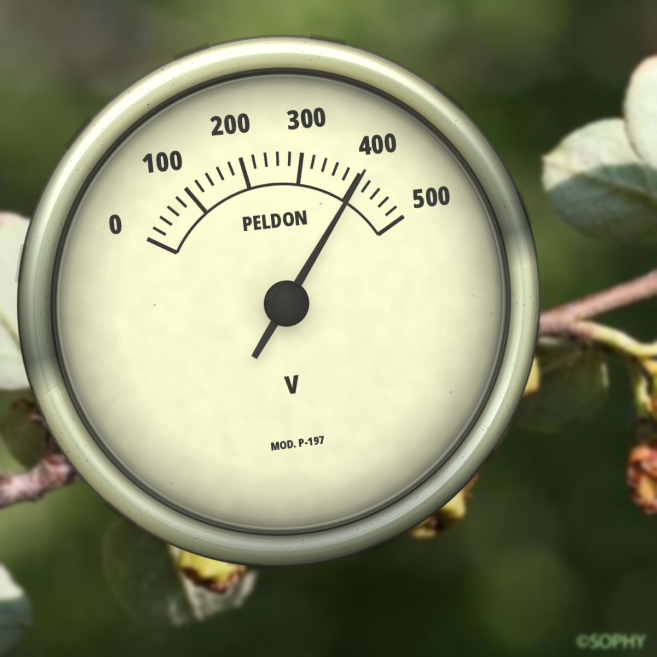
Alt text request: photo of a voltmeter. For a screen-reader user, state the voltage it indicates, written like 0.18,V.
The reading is 400,V
